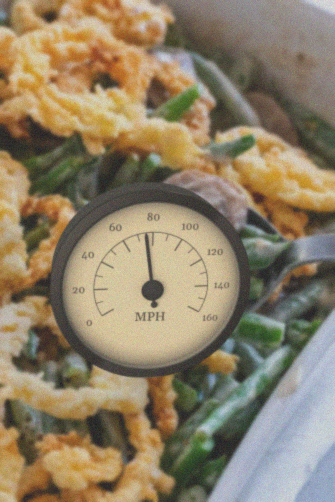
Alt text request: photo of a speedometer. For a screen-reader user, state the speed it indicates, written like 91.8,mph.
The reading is 75,mph
